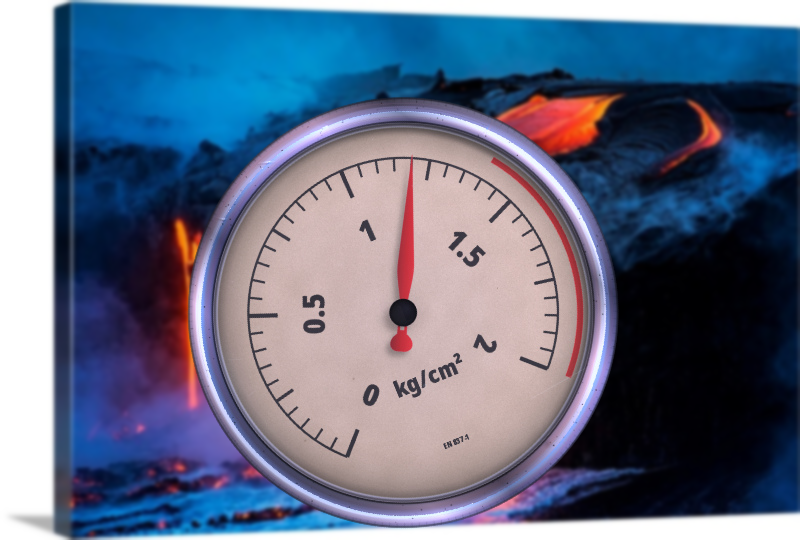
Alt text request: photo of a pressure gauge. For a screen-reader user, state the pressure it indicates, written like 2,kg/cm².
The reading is 1.2,kg/cm²
